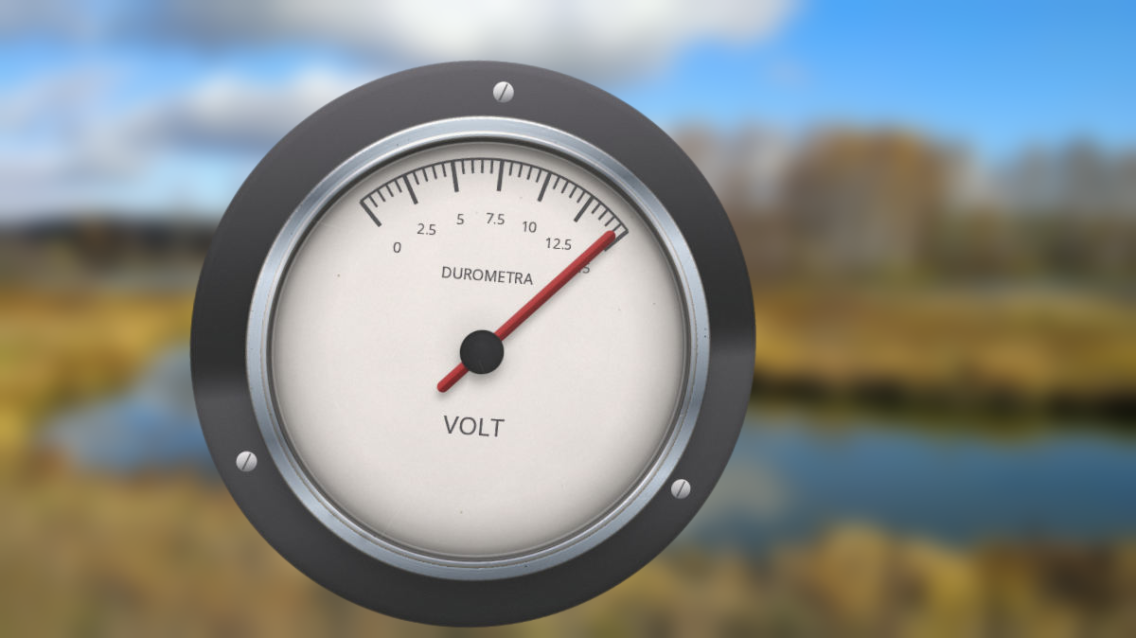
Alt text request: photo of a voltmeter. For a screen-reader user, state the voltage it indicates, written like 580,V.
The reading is 14.5,V
